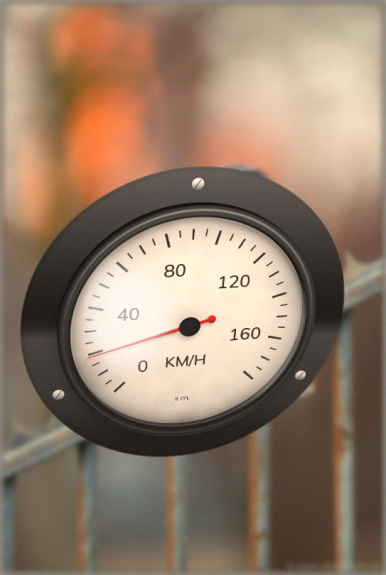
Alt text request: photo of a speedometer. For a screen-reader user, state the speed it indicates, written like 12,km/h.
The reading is 20,km/h
